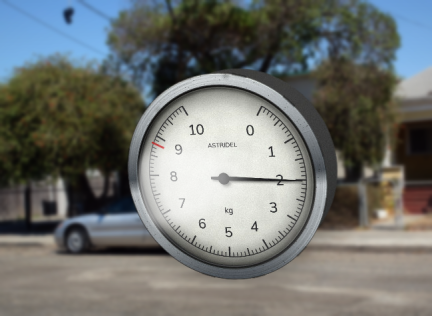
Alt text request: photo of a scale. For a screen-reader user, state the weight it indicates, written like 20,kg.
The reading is 2,kg
